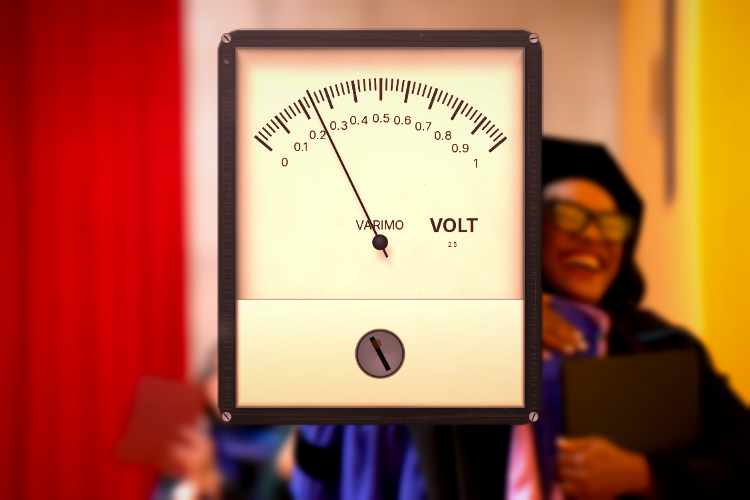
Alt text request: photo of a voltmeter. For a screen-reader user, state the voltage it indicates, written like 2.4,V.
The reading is 0.24,V
